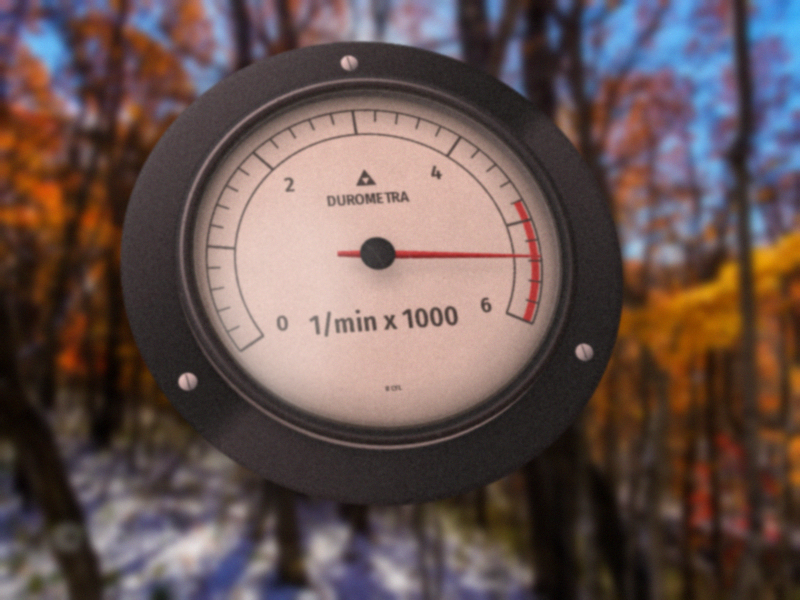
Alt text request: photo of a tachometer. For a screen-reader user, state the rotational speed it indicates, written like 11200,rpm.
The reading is 5400,rpm
